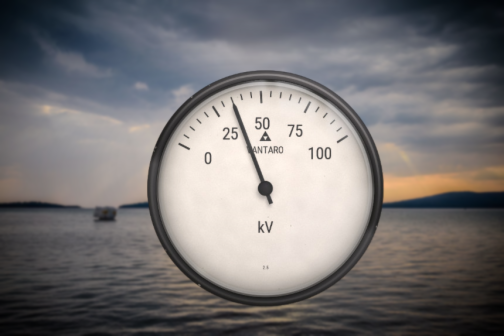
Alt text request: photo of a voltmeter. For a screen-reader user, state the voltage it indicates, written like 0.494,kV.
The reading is 35,kV
